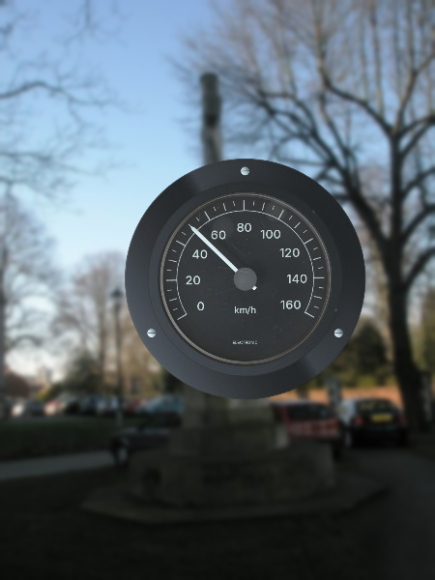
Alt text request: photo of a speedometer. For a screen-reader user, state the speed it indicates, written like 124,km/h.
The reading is 50,km/h
